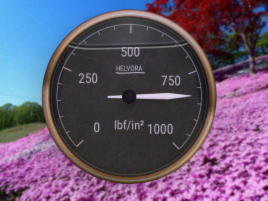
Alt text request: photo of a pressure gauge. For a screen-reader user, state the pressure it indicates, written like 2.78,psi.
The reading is 825,psi
